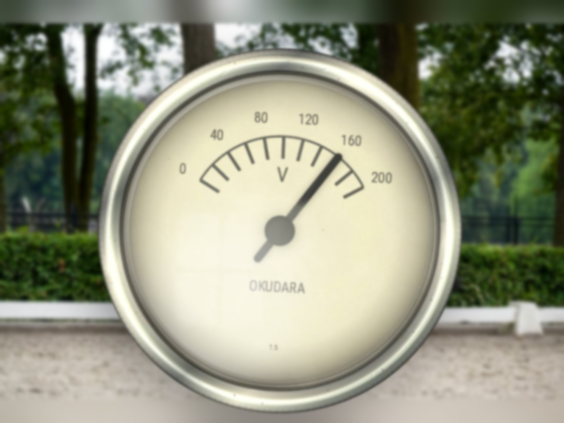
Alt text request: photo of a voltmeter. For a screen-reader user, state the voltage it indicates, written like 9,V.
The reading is 160,V
